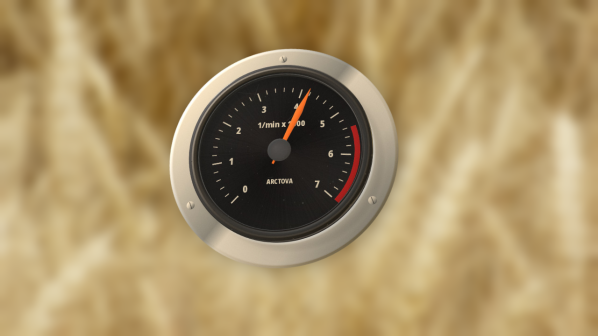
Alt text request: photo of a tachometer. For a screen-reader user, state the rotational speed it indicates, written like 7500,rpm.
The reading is 4200,rpm
